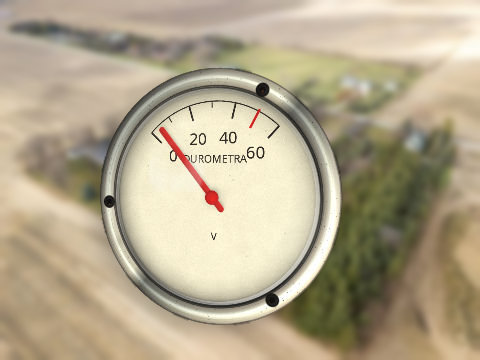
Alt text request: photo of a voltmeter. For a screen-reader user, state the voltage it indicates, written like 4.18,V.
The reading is 5,V
